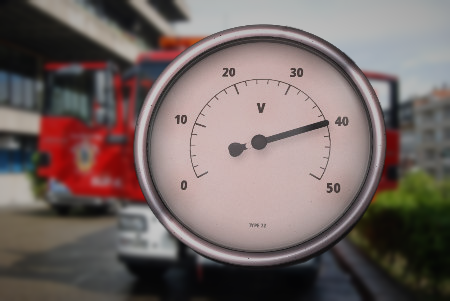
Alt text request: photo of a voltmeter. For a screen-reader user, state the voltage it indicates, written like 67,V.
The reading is 40,V
